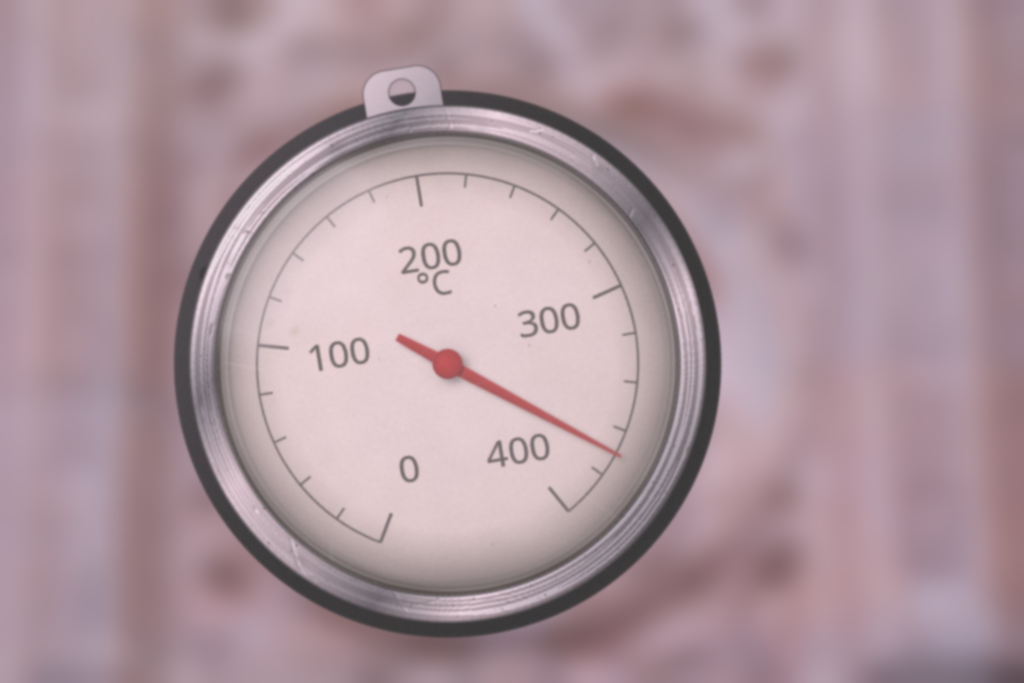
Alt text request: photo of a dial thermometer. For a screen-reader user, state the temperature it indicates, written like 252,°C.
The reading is 370,°C
